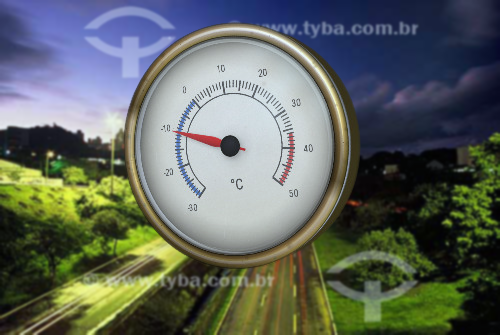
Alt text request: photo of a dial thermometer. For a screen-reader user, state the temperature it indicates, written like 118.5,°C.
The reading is -10,°C
